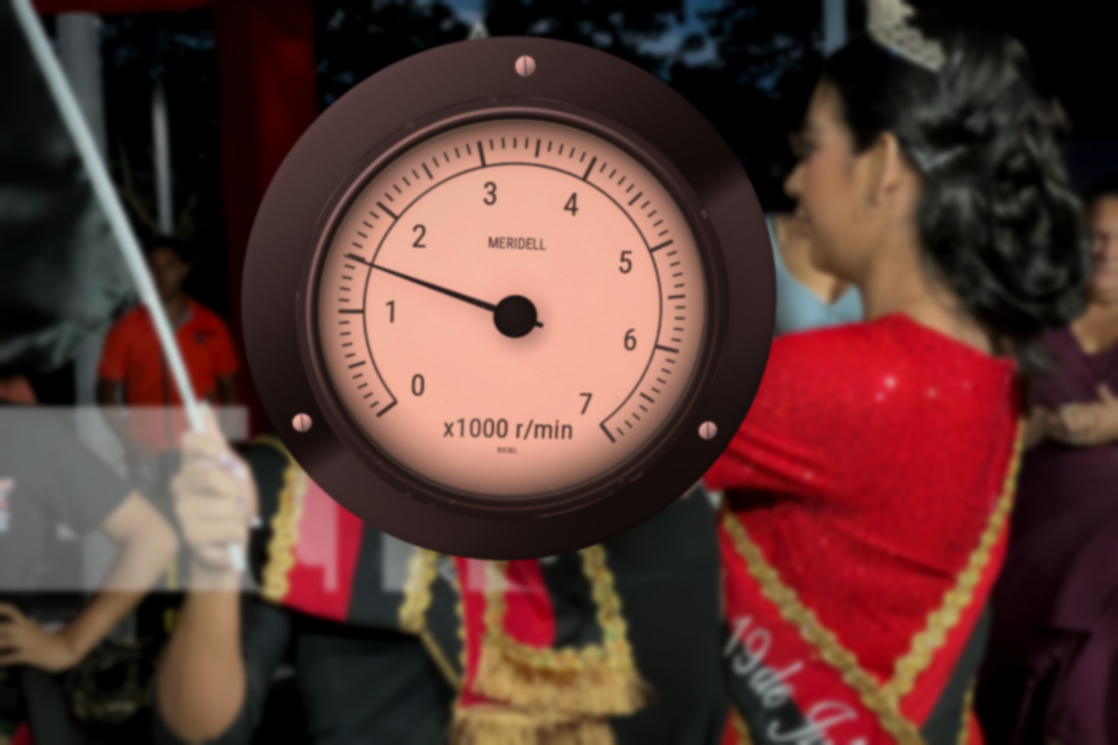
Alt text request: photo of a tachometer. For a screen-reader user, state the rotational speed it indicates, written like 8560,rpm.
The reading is 1500,rpm
